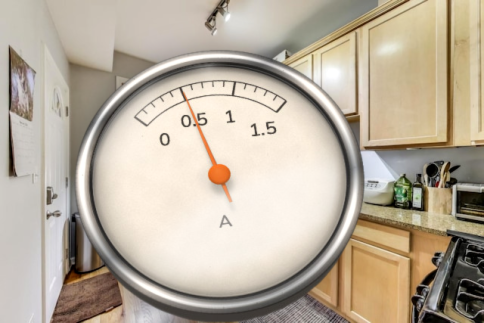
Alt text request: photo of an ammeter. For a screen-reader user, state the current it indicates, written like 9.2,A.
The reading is 0.5,A
